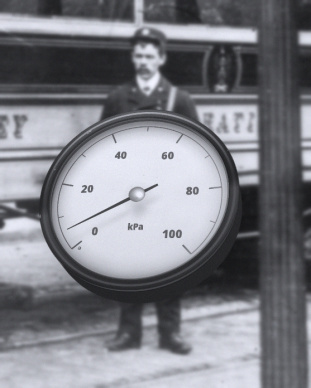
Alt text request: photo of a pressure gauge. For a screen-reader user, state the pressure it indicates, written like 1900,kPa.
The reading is 5,kPa
